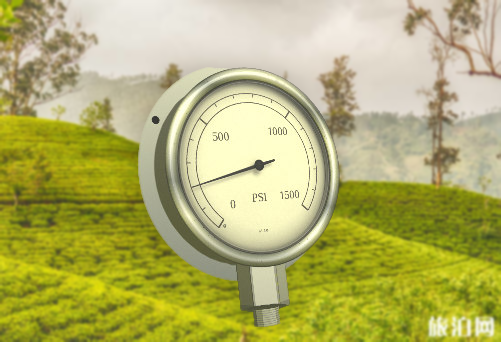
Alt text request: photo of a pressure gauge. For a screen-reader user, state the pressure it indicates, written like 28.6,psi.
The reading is 200,psi
